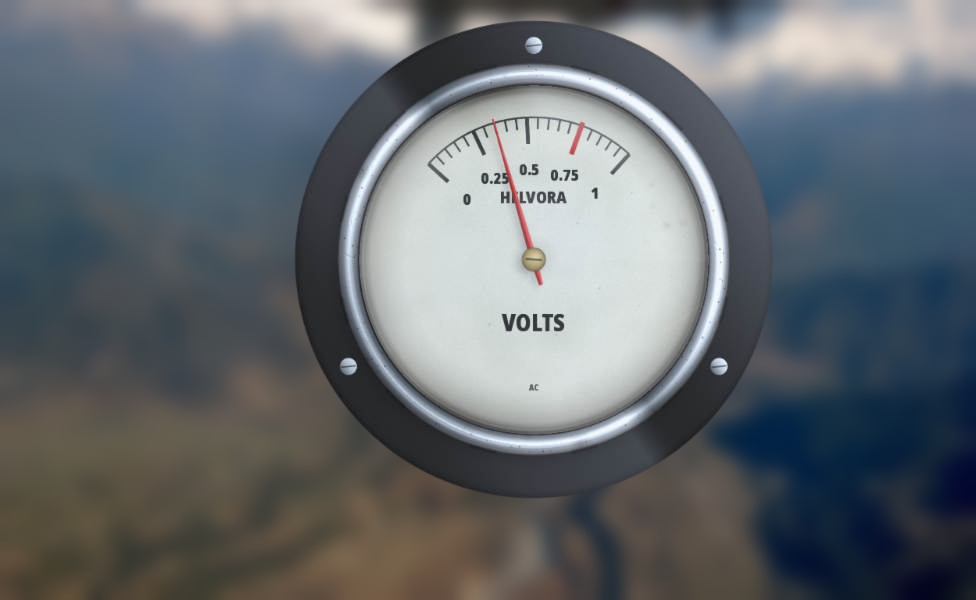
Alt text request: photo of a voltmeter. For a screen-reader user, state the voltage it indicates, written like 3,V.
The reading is 0.35,V
